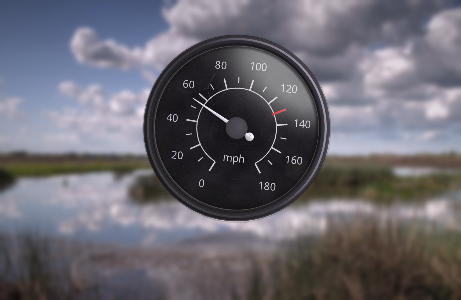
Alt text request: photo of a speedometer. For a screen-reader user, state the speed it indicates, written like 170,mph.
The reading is 55,mph
